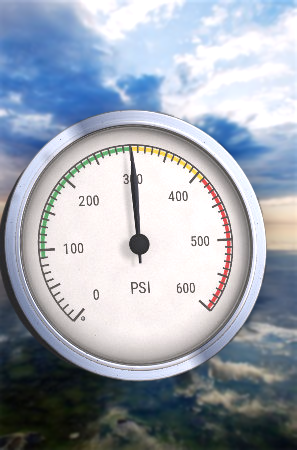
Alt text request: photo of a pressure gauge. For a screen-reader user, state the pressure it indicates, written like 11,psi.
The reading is 300,psi
